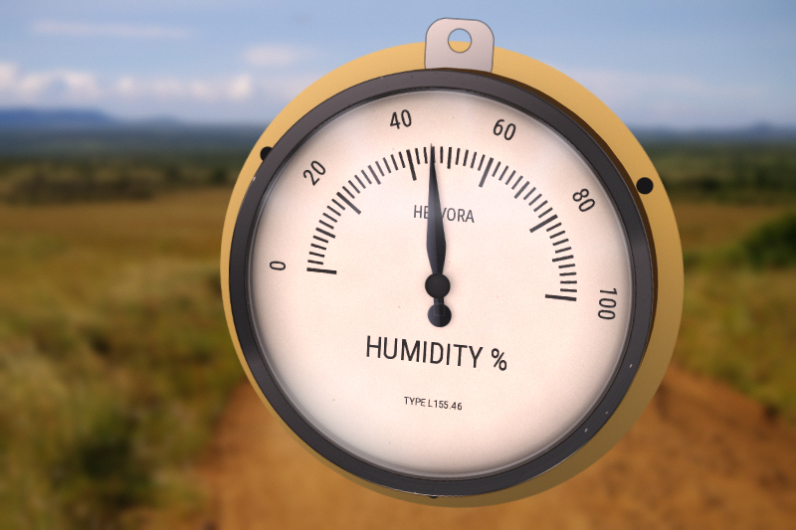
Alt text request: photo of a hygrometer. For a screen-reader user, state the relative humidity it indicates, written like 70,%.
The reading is 46,%
